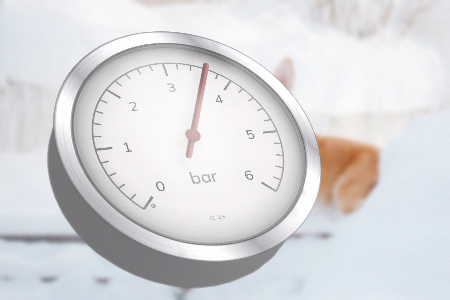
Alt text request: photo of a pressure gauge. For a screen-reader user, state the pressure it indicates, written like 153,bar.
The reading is 3.6,bar
